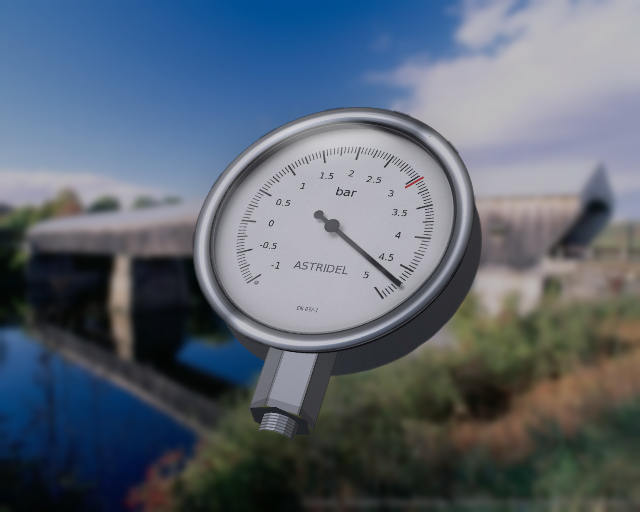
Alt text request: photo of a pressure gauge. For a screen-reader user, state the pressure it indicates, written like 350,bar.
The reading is 4.75,bar
